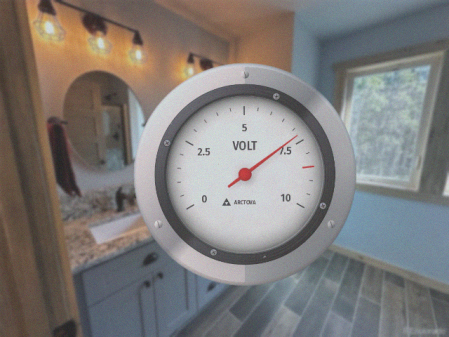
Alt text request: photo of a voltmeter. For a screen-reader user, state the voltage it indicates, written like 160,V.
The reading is 7.25,V
